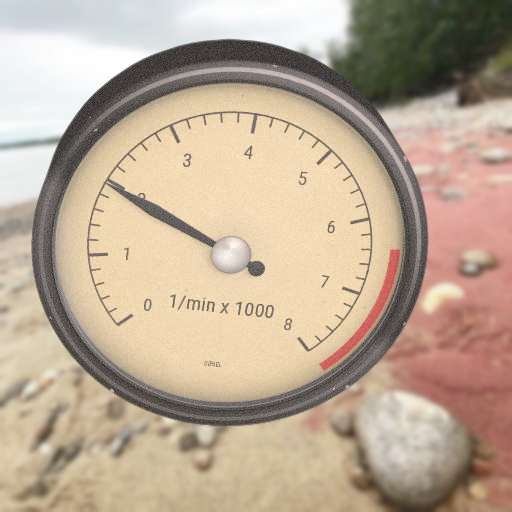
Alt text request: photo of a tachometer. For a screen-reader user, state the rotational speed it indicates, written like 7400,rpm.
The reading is 2000,rpm
